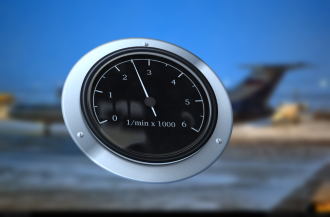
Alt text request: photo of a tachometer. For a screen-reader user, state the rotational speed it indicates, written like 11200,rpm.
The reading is 2500,rpm
